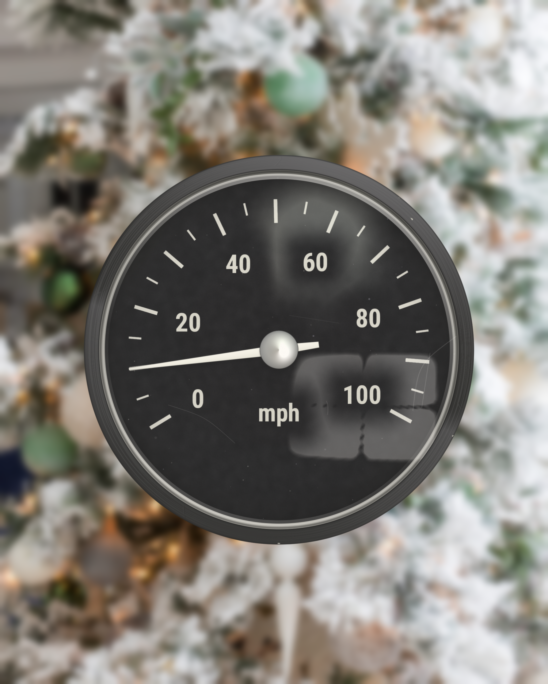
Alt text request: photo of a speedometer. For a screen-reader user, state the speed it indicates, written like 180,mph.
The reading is 10,mph
